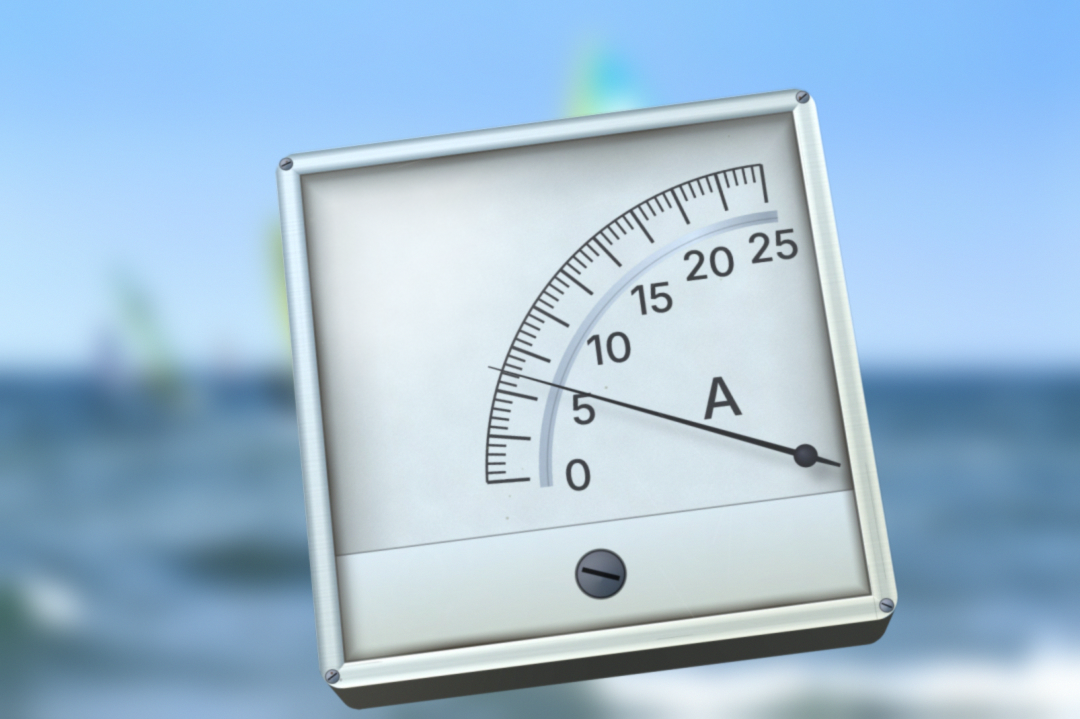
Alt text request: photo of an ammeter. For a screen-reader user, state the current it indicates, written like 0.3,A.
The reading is 6,A
